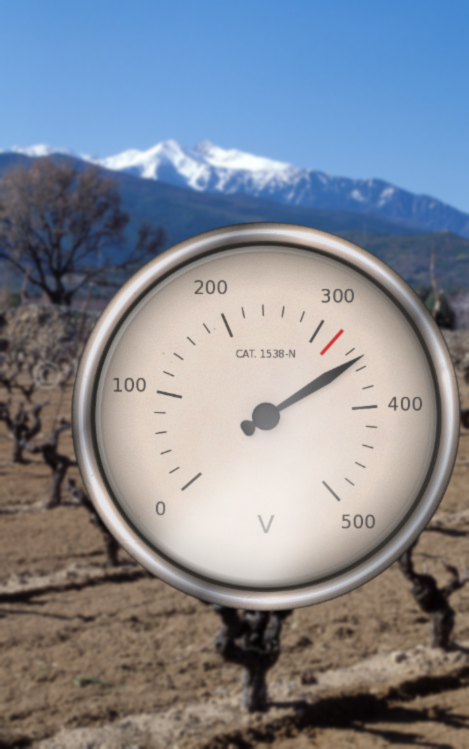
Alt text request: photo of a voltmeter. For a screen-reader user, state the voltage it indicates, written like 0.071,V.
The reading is 350,V
